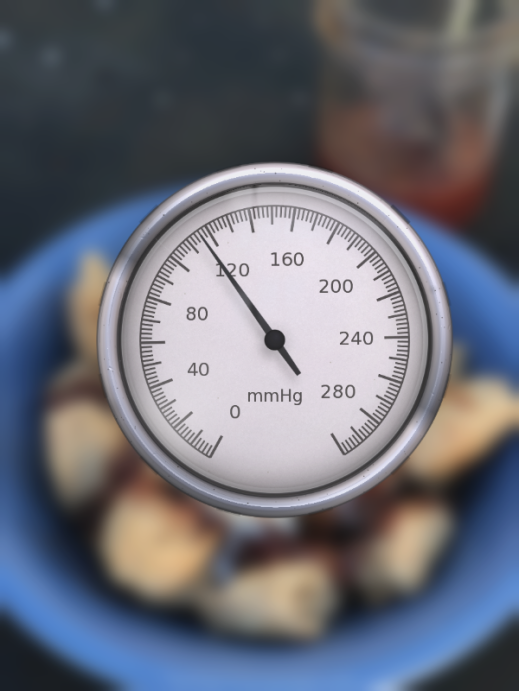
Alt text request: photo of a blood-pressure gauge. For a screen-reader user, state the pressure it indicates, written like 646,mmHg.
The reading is 116,mmHg
